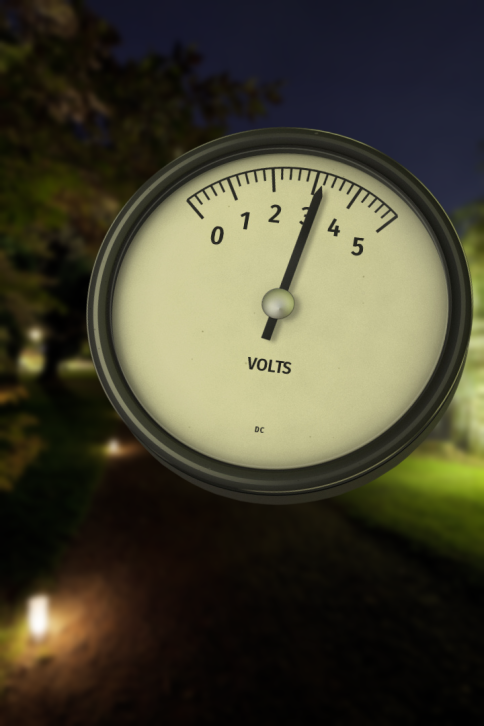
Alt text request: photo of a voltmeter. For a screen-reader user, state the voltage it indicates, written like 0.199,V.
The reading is 3.2,V
